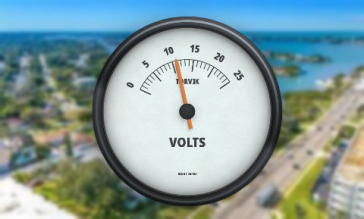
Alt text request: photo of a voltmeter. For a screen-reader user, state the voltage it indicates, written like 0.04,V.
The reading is 11,V
